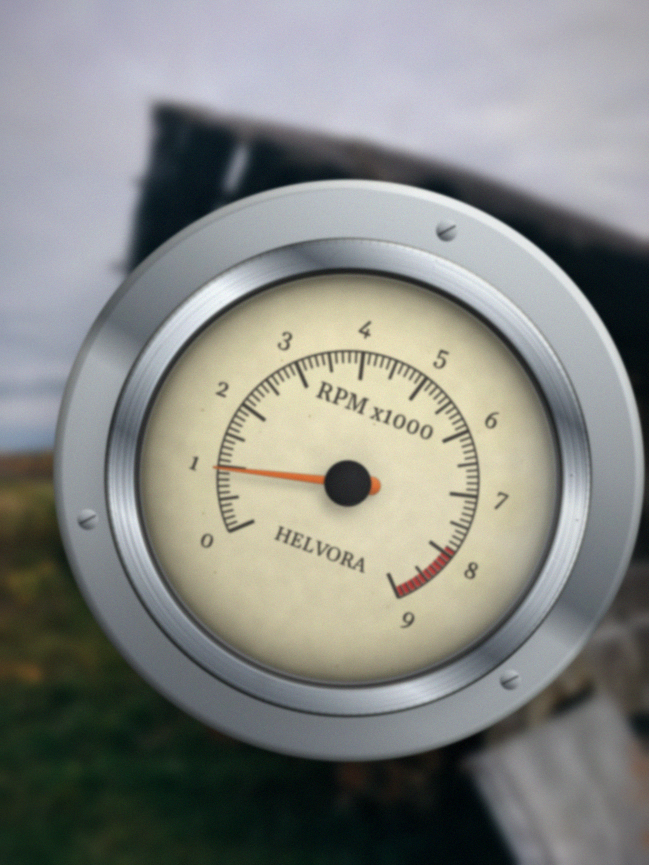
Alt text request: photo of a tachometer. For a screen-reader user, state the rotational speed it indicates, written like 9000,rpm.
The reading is 1000,rpm
